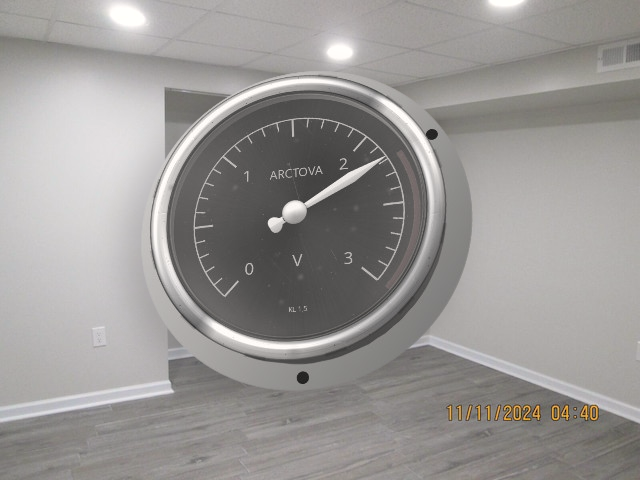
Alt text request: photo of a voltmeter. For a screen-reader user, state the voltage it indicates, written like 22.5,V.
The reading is 2.2,V
